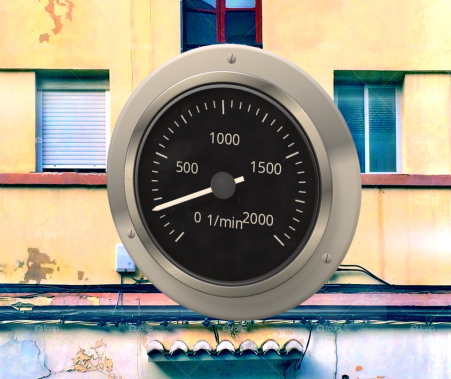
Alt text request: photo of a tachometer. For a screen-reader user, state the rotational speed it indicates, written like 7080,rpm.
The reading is 200,rpm
